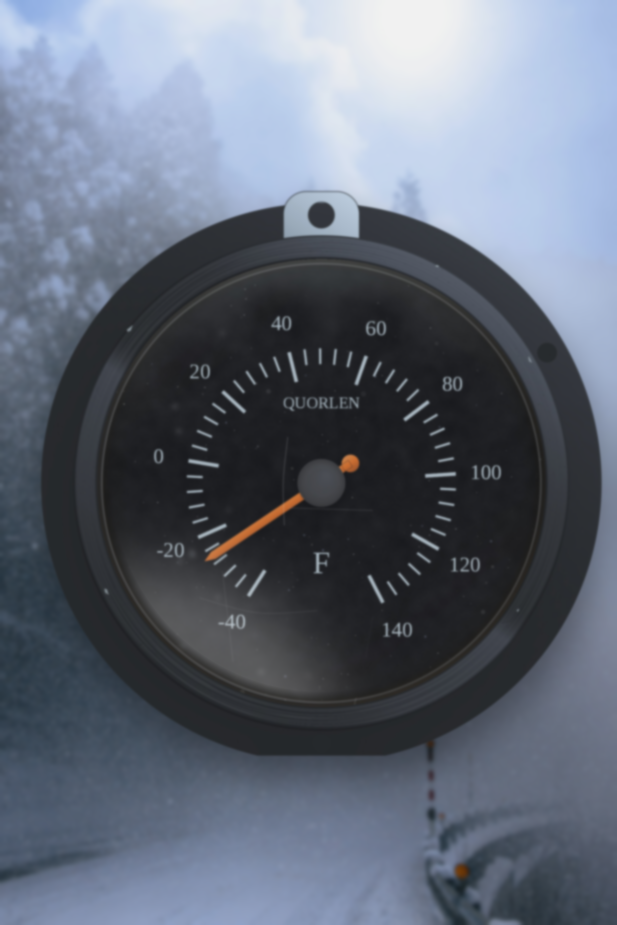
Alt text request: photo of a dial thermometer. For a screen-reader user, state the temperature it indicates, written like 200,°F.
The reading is -26,°F
